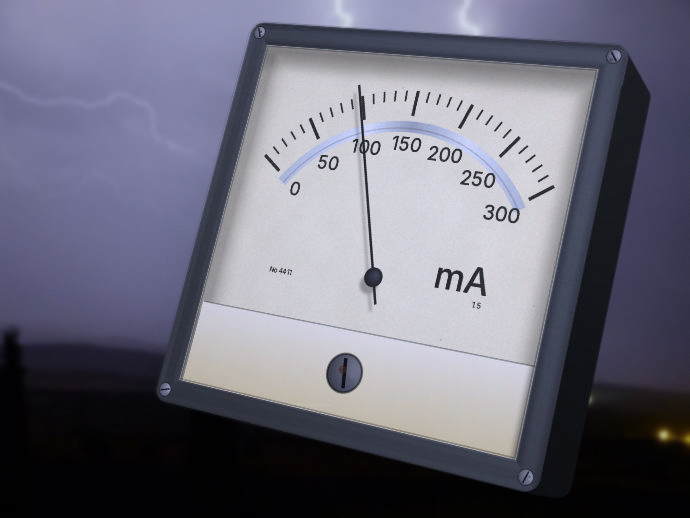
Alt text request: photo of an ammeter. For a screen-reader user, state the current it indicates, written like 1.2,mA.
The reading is 100,mA
